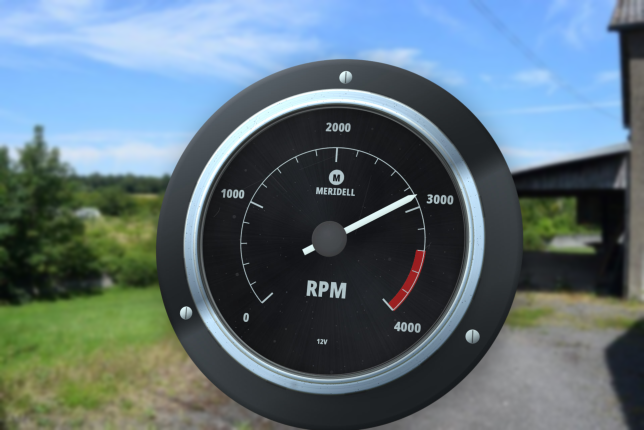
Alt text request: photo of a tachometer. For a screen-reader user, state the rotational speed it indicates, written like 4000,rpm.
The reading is 2900,rpm
